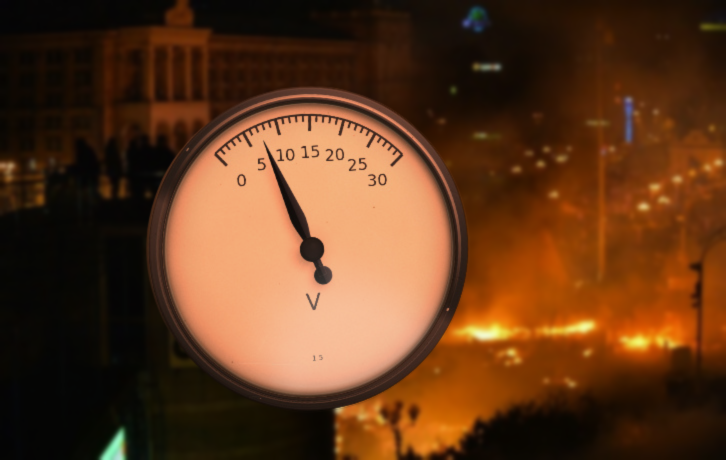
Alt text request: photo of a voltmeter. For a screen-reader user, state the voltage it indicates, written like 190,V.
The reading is 7,V
